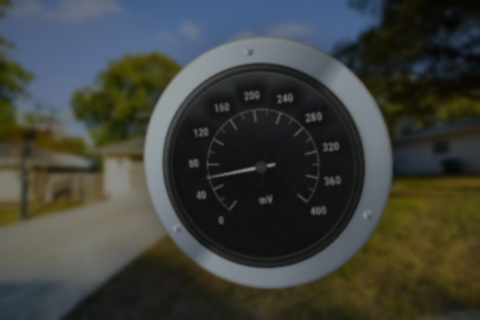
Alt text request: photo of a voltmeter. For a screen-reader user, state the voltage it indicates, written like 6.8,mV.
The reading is 60,mV
